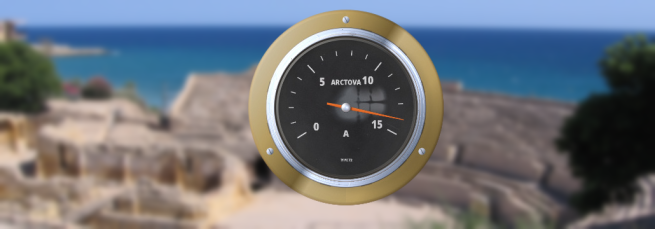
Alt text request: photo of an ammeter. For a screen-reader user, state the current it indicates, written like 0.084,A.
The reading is 14,A
